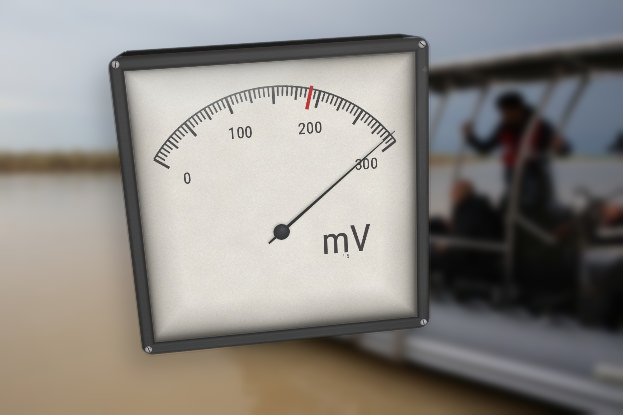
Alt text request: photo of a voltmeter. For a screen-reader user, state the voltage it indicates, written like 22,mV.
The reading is 290,mV
